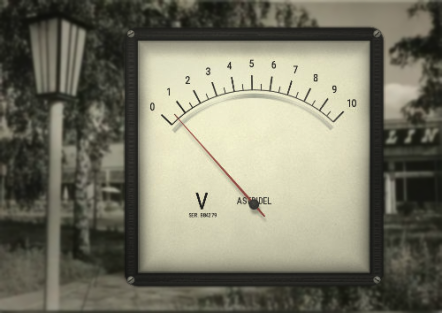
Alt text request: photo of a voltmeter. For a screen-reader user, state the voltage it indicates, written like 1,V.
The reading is 0.5,V
